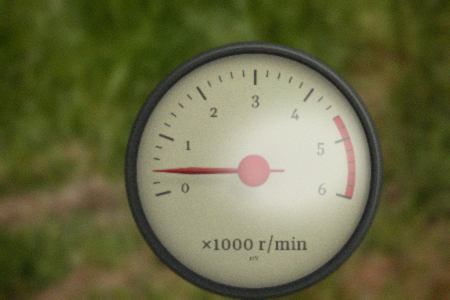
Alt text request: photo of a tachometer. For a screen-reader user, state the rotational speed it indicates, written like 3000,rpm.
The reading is 400,rpm
